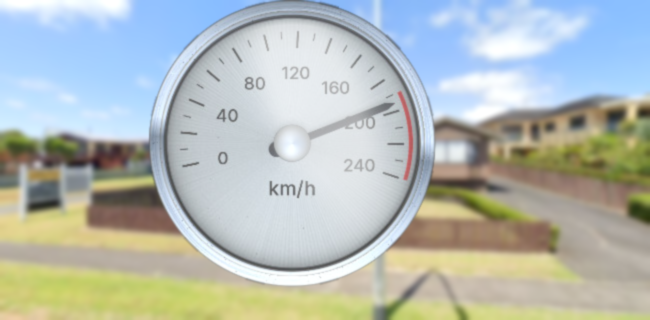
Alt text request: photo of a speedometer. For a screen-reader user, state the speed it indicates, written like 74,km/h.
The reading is 195,km/h
